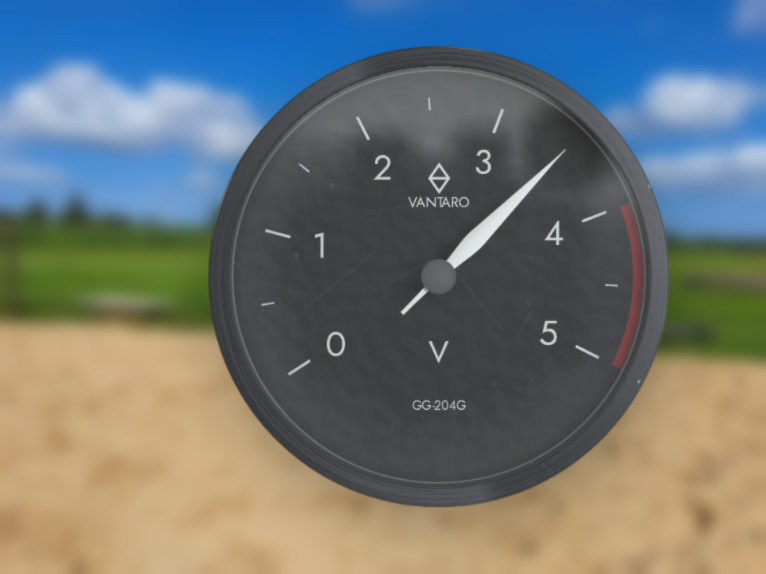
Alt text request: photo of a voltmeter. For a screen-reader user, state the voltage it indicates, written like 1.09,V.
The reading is 3.5,V
